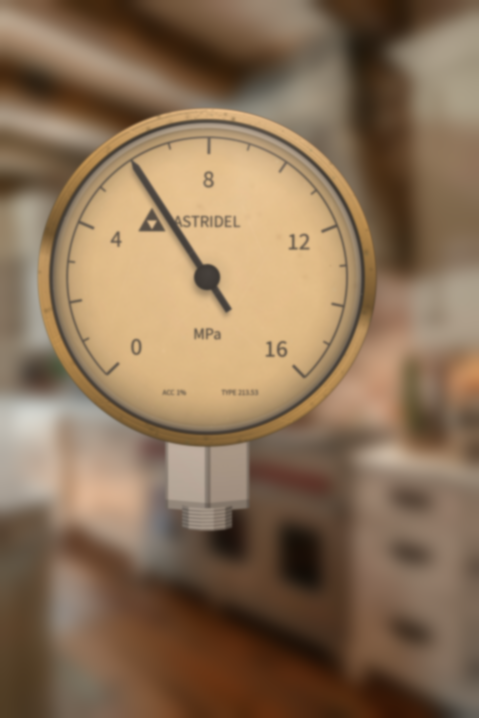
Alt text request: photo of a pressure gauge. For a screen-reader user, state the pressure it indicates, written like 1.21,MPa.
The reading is 6,MPa
